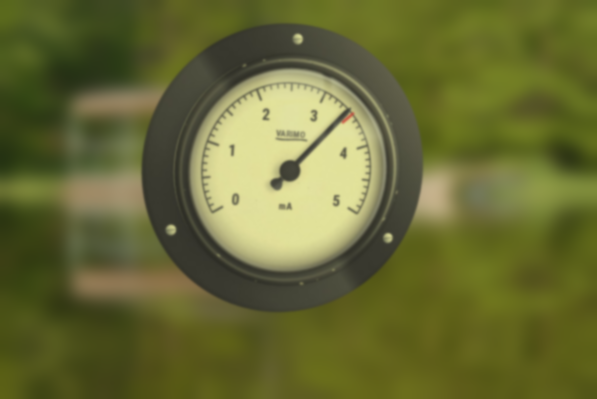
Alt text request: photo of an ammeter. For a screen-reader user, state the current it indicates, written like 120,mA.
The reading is 3.4,mA
